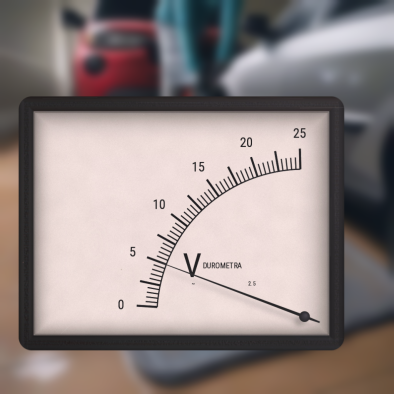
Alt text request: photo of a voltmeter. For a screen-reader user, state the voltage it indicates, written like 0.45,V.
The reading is 5,V
